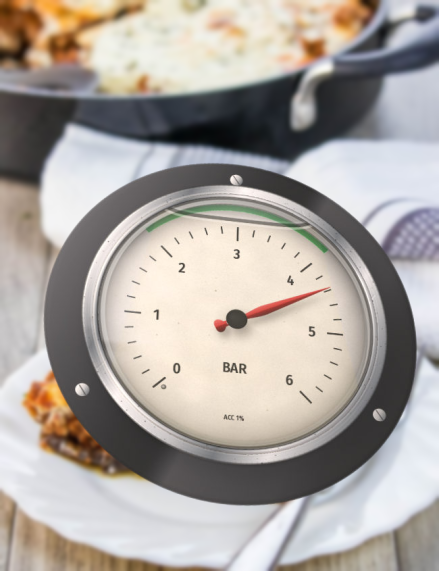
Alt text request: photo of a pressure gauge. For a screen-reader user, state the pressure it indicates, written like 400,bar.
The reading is 4.4,bar
